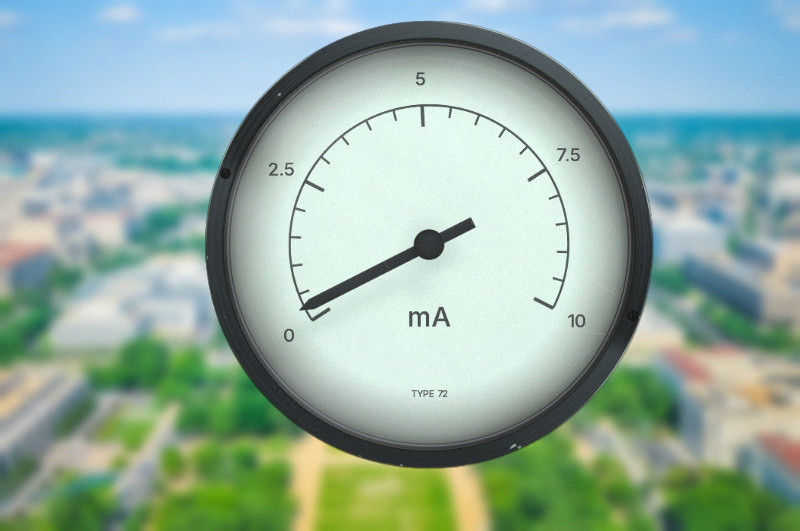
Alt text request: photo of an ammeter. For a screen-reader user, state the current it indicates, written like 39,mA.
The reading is 0.25,mA
